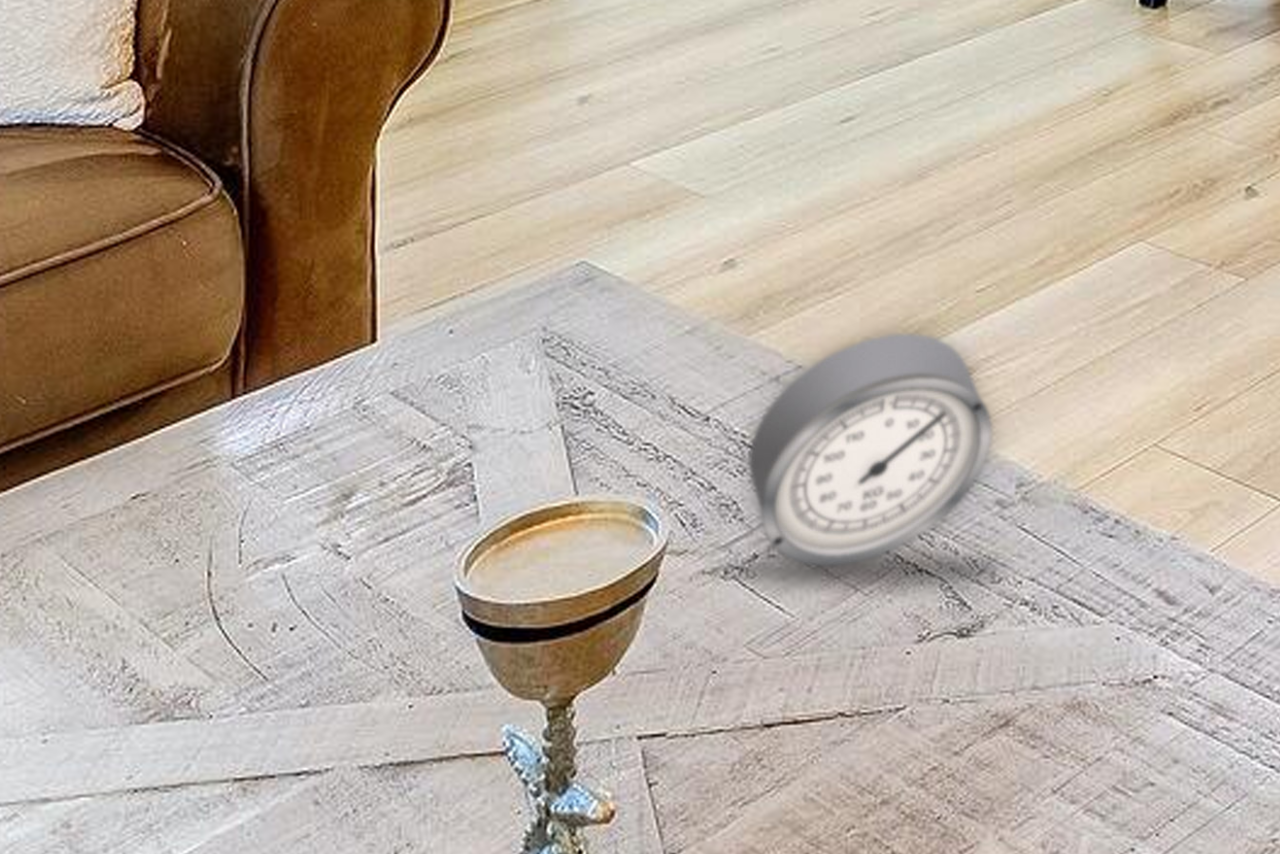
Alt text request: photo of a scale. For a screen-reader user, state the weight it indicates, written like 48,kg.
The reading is 15,kg
